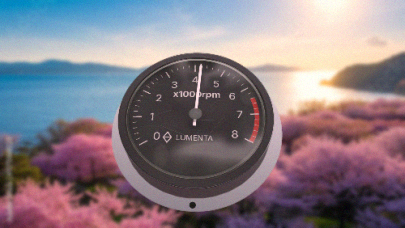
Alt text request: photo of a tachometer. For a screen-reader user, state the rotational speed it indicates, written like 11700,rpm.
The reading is 4200,rpm
